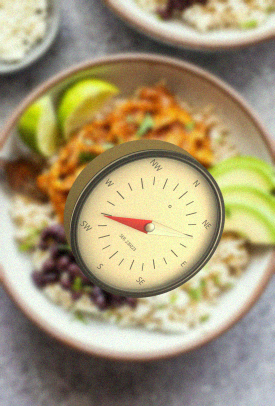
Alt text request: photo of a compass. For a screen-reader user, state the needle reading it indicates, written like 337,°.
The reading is 240,°
